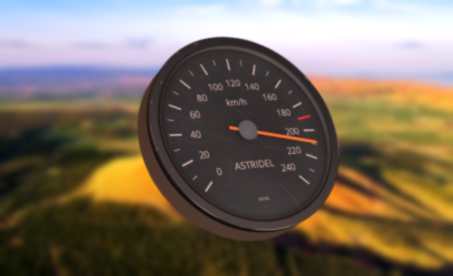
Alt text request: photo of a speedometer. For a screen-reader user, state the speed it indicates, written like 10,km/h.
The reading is 210,km/h
